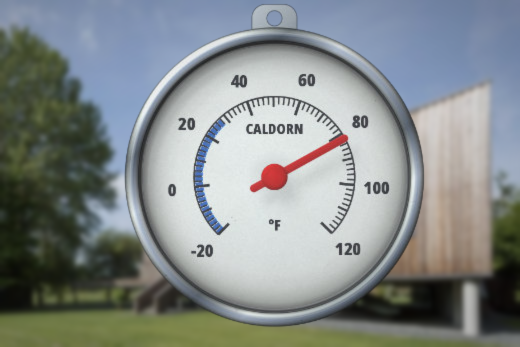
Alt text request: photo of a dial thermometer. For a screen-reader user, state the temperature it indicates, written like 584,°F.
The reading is 82,°F
